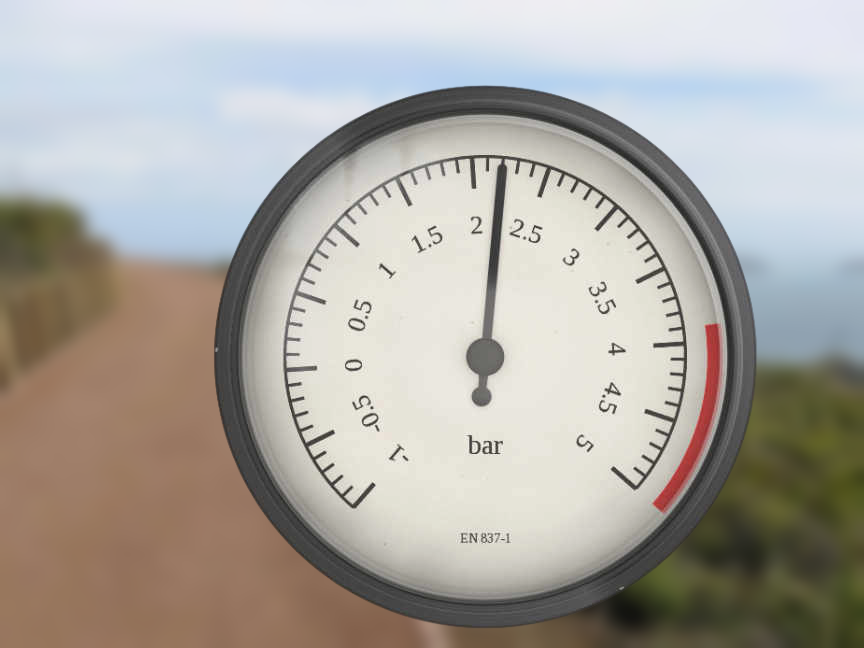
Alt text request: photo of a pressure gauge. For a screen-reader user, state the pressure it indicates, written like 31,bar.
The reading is 2.2,bar
